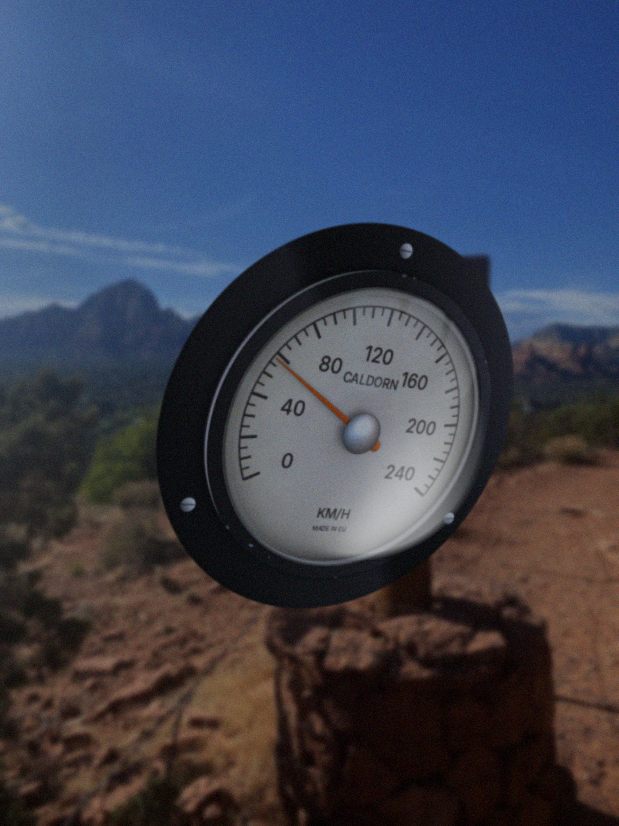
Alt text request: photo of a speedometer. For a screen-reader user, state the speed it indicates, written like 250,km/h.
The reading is 57.5,km/h
